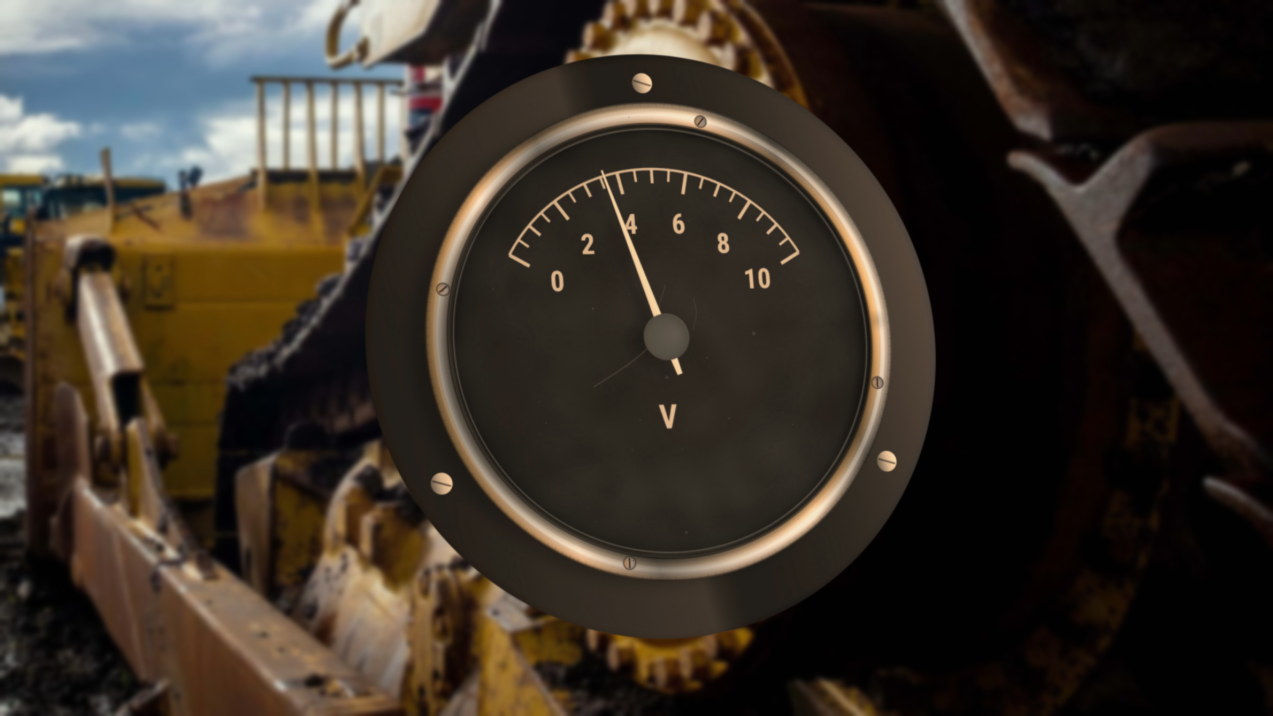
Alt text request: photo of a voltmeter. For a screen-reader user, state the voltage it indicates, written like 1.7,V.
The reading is 3.5,V
